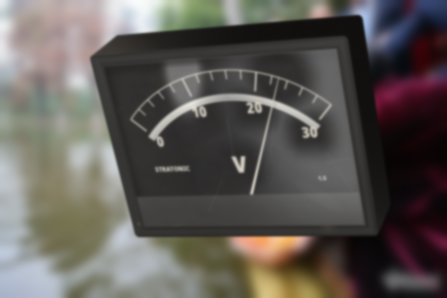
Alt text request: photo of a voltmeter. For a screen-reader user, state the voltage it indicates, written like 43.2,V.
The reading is 23,V
